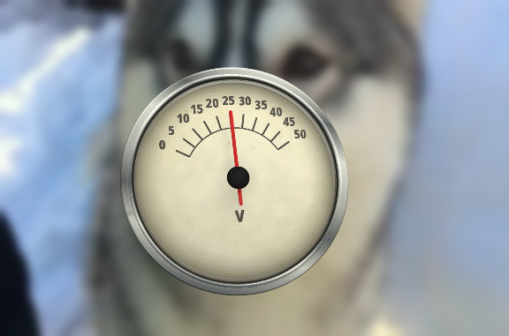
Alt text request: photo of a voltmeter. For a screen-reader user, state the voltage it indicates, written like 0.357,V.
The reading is 25,V
